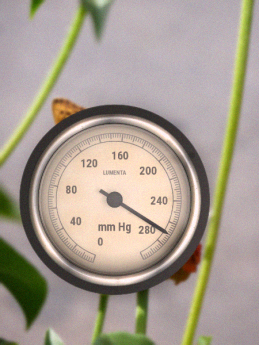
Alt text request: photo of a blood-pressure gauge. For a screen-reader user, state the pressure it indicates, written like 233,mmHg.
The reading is 270,mmHg
